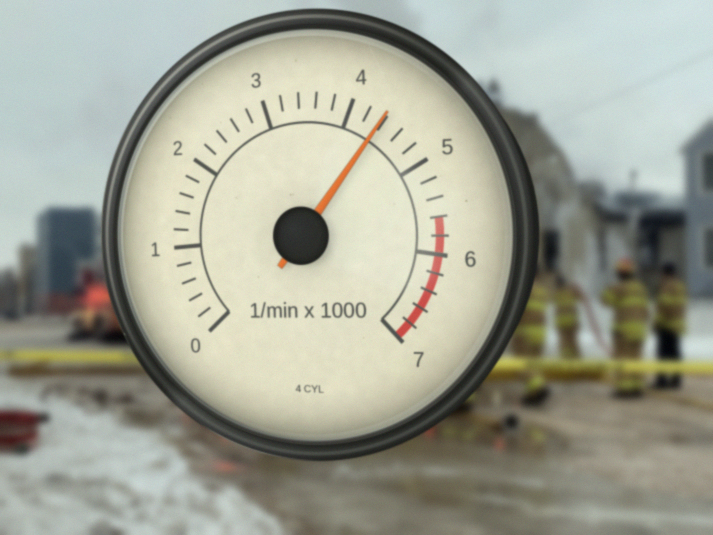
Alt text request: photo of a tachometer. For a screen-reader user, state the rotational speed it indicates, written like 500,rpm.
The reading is 4400,rpm
